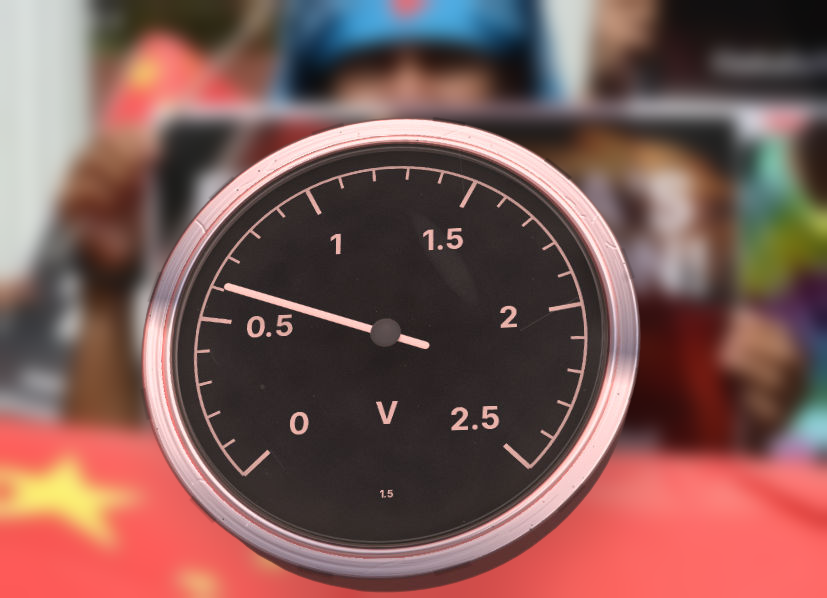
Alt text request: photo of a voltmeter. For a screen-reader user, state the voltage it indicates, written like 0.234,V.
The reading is 0.6,V
